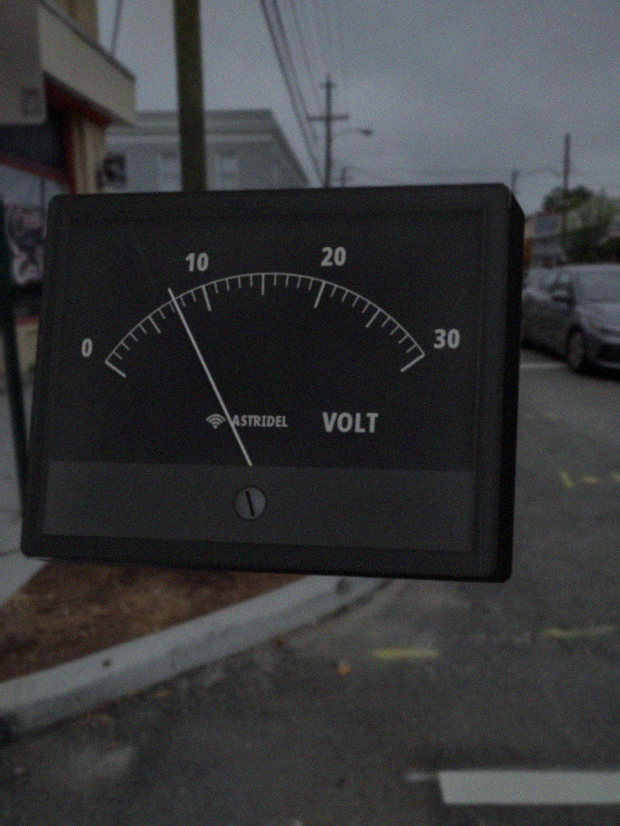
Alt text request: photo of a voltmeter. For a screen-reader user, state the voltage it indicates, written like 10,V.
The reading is 7.5,V
